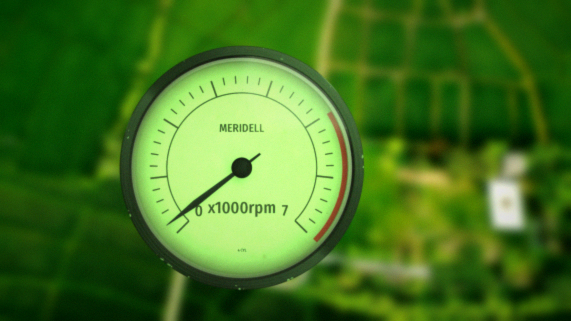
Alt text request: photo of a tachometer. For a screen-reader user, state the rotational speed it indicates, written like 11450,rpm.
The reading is 200,rpm
